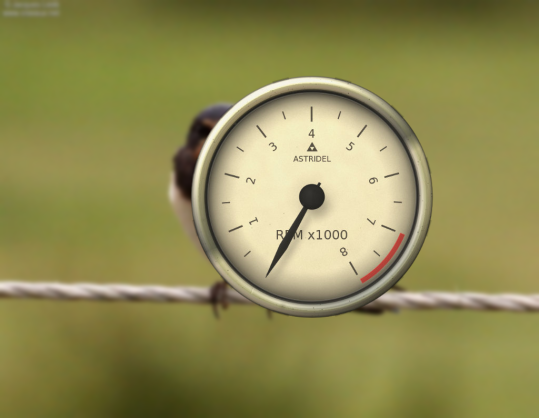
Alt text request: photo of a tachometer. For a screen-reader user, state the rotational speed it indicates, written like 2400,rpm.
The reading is 0,rpm
